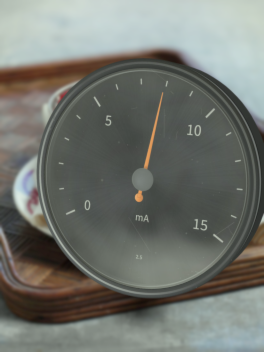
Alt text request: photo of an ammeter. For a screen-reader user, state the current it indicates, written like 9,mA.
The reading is 8,mA
